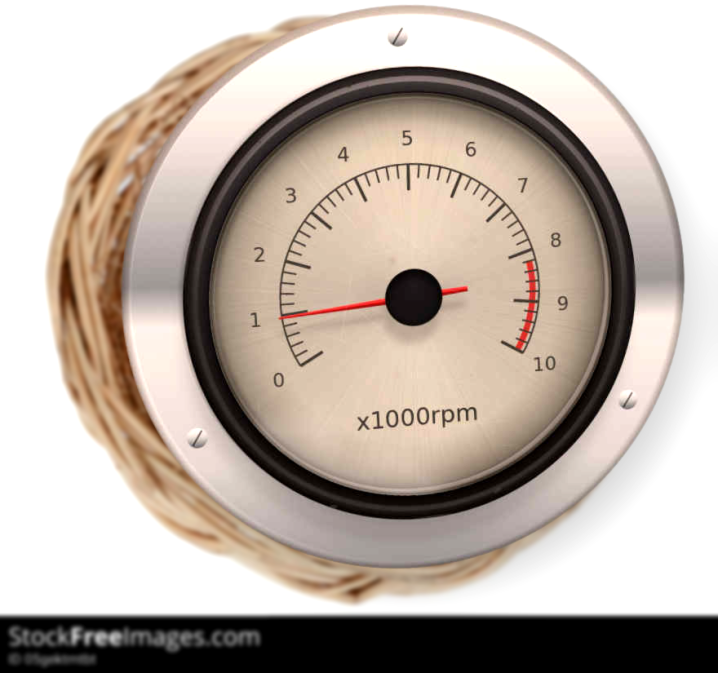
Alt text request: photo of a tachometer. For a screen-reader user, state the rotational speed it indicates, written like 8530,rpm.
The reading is 1000,rpm
